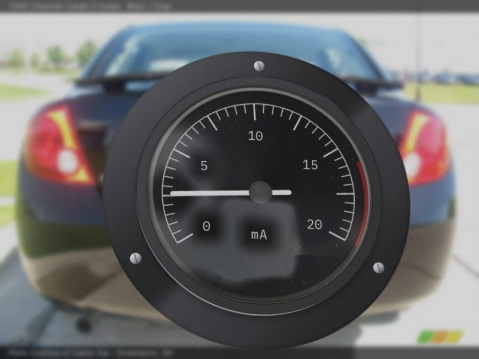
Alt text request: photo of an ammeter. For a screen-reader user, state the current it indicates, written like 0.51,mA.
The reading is 2.5,mA
